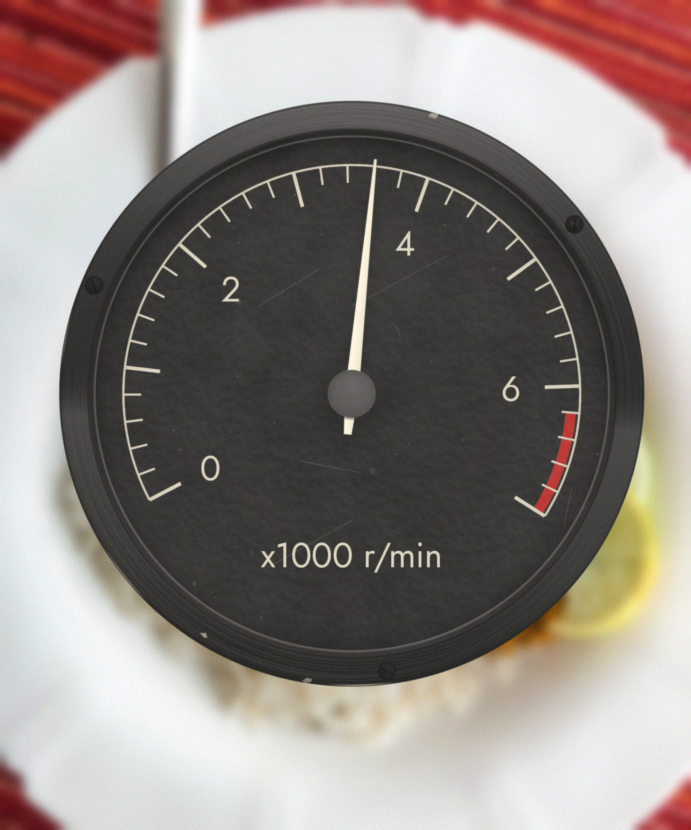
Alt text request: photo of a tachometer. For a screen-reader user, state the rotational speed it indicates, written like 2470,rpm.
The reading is 3600,rpm
